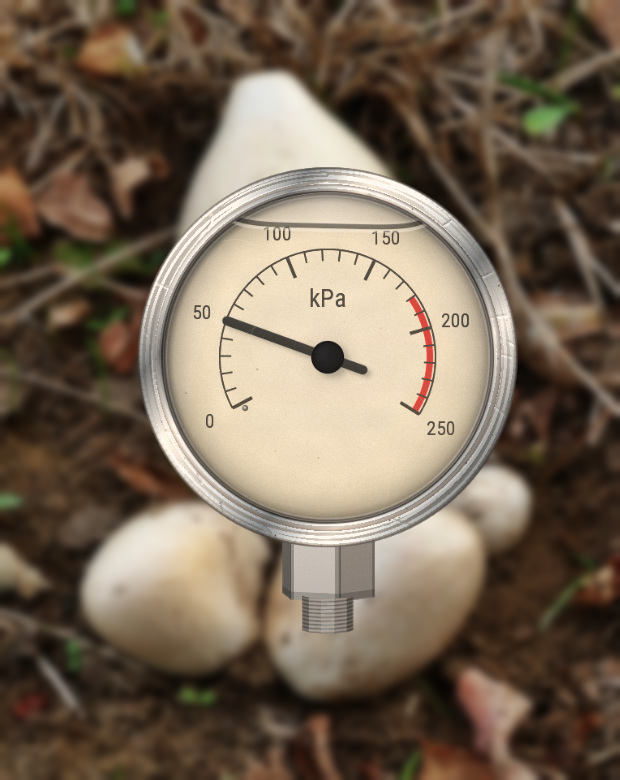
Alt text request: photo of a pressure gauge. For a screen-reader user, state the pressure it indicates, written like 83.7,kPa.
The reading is 50,kPa
